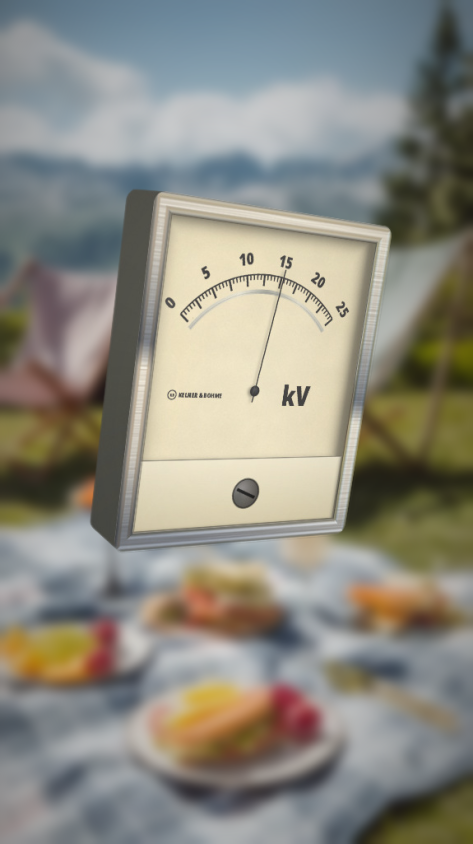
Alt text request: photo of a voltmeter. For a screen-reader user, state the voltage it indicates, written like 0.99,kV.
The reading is 15,kV
